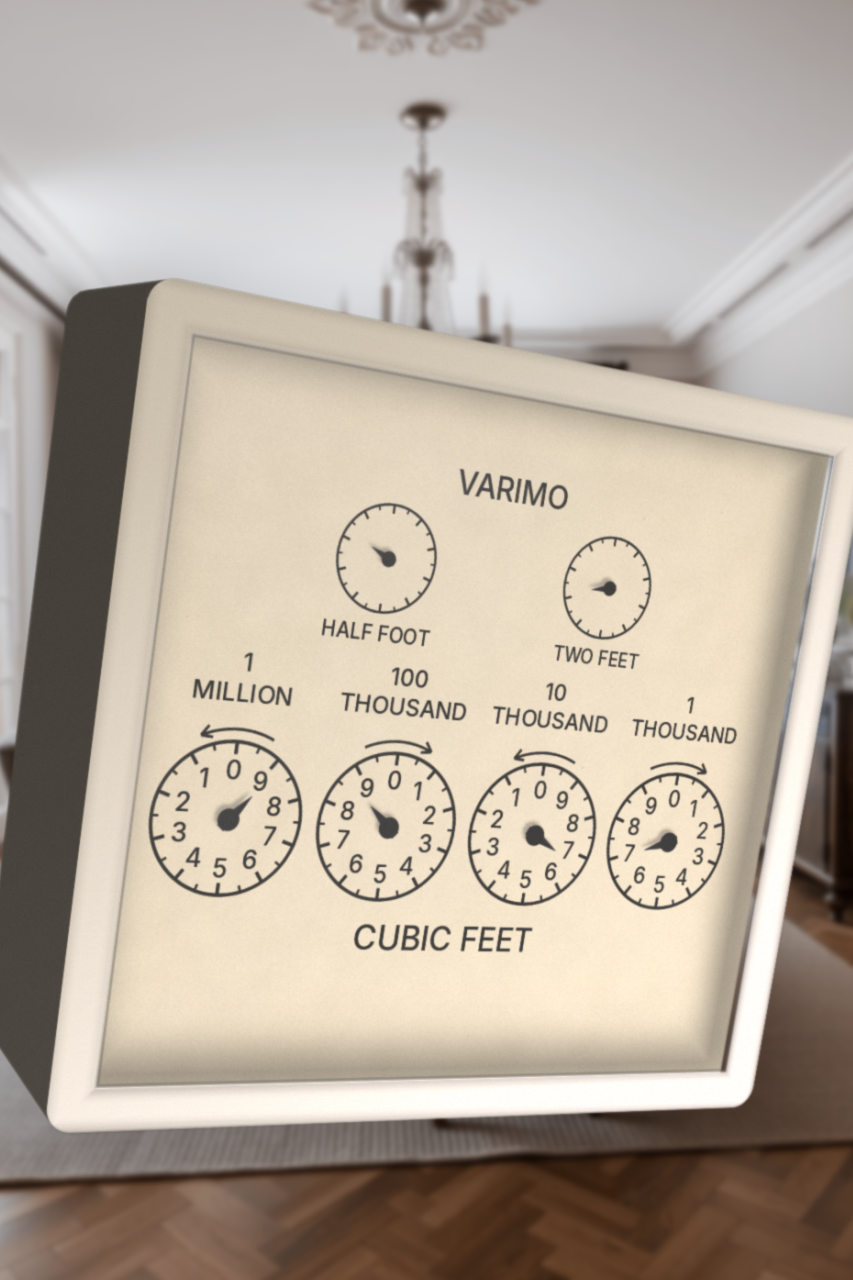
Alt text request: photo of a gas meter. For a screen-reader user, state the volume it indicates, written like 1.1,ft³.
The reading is 886700,ft³
